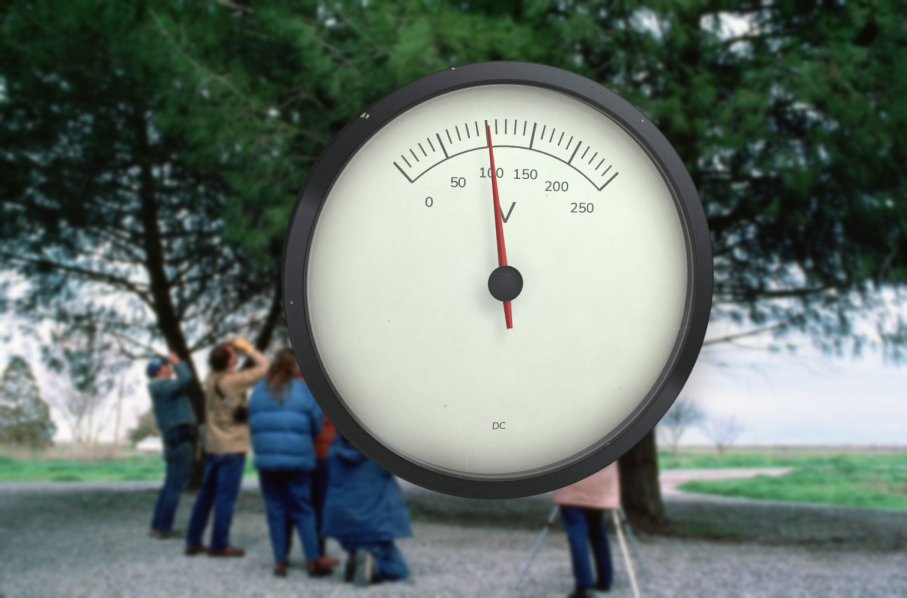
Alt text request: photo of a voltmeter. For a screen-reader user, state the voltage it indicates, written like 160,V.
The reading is 100,V
